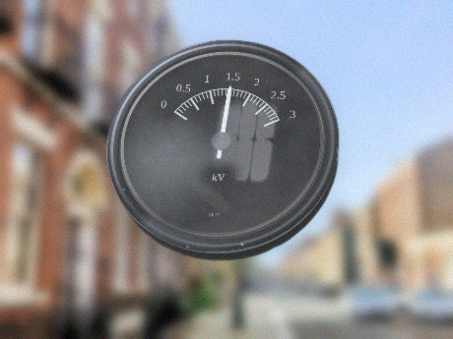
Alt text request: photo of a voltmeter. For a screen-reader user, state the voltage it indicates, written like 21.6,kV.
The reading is 1.5,kV
